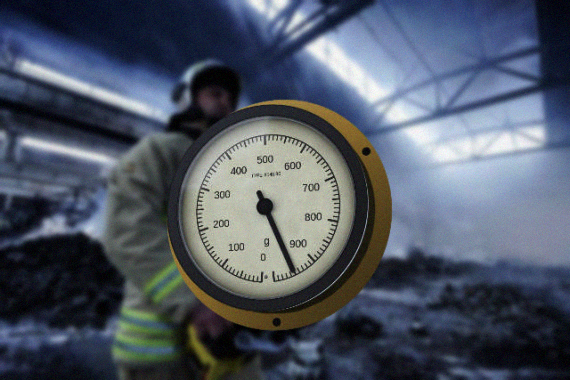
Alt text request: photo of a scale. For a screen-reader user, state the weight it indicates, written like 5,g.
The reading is 950,g
